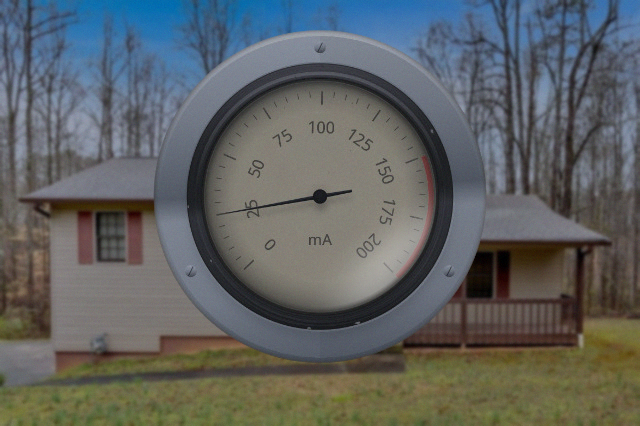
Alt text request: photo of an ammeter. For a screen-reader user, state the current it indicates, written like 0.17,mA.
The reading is 25,mA
